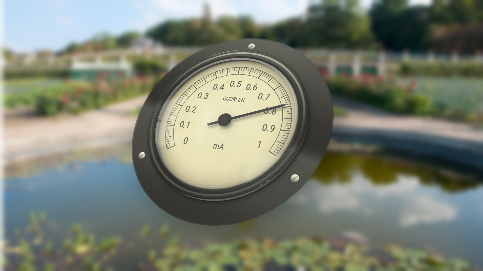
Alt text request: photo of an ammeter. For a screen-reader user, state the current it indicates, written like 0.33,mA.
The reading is 0.8,mA
